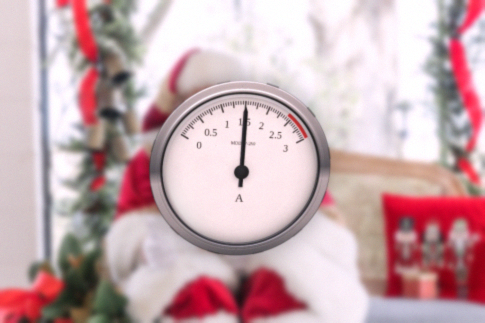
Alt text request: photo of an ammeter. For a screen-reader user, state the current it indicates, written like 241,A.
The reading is 1.5,A
